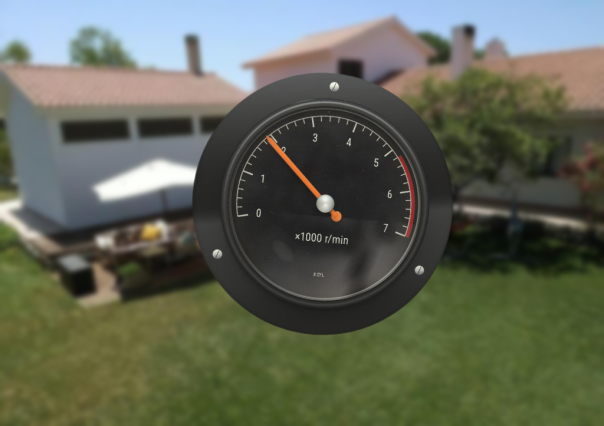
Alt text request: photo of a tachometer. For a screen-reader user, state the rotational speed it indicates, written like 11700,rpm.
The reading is 1900,rpm
